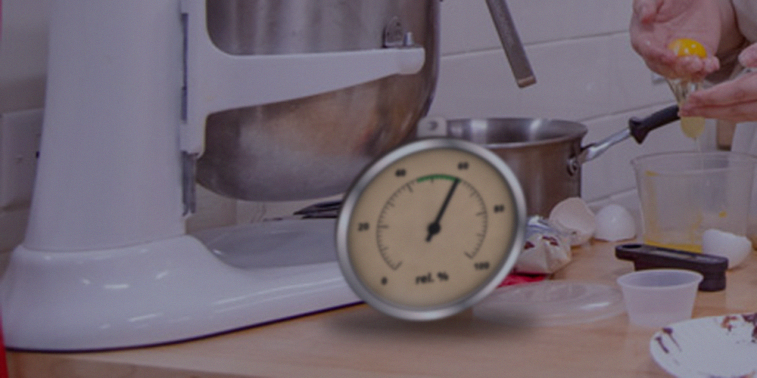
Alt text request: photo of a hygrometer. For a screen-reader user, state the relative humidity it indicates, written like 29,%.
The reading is 60,%
